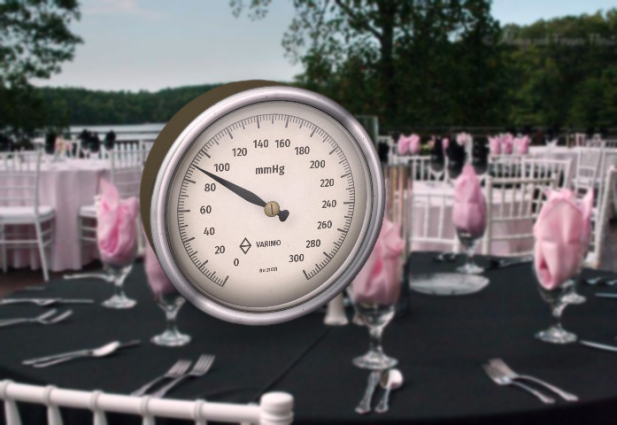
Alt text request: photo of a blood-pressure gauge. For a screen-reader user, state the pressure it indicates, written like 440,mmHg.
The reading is 90,mmHg
